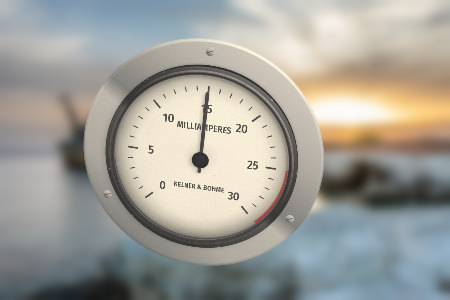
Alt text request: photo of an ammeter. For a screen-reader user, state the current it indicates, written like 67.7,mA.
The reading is 15,mA
